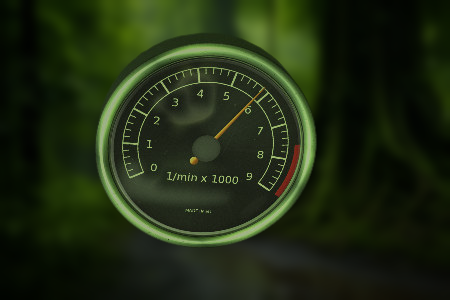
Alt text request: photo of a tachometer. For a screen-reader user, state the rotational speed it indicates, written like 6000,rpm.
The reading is 5800,rpm
